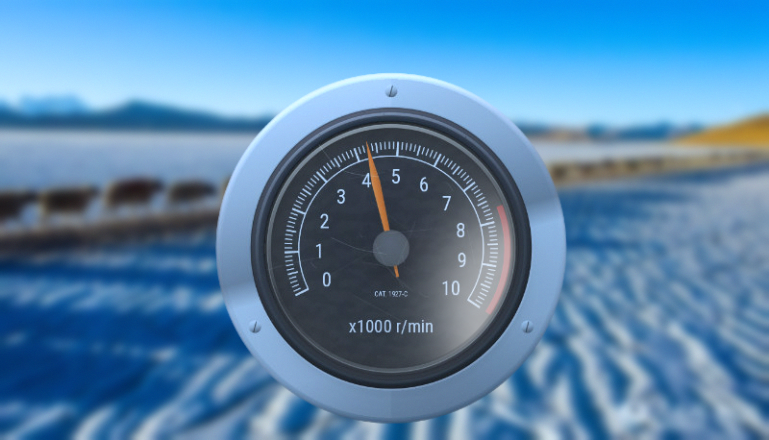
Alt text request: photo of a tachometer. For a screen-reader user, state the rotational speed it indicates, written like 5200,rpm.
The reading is 4300,rpm
